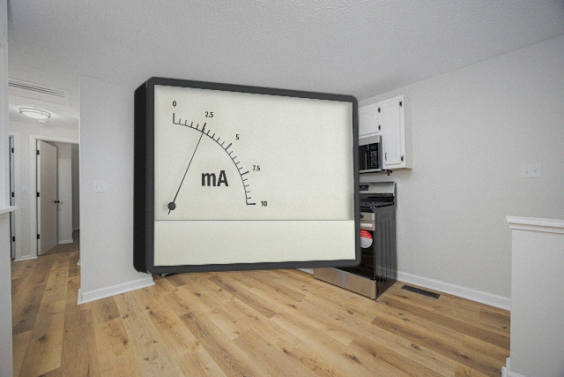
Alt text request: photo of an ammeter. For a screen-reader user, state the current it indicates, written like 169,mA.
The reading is 2.5,mA
